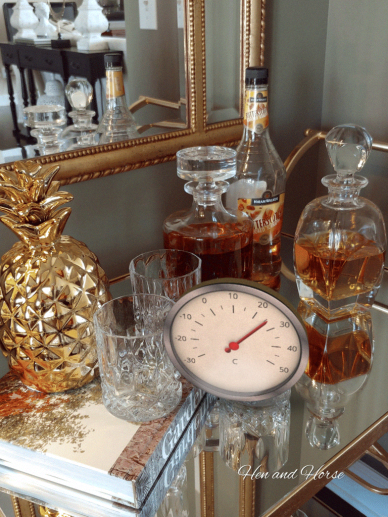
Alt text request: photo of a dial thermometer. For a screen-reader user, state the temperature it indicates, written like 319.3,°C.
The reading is 25,°C
